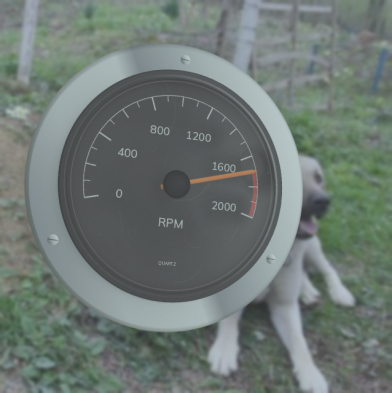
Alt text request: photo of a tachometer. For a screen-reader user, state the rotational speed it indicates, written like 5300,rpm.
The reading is 1700,rpm
